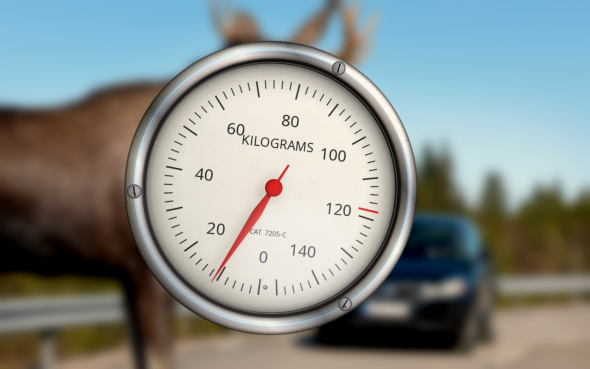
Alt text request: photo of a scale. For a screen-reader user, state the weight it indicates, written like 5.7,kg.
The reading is 11,kg
